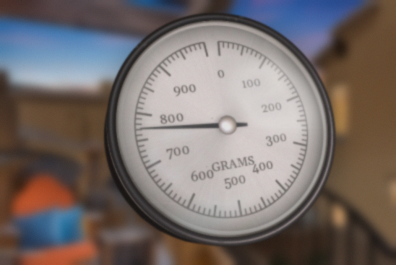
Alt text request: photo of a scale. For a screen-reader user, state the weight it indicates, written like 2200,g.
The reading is 770,g
